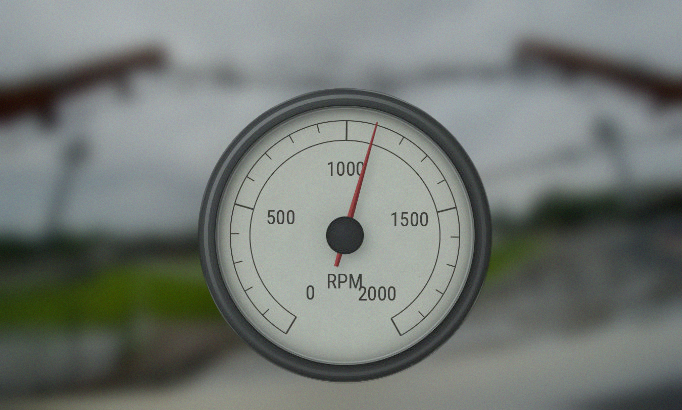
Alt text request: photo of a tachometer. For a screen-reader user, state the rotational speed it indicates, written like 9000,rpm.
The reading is 1100,rpm
